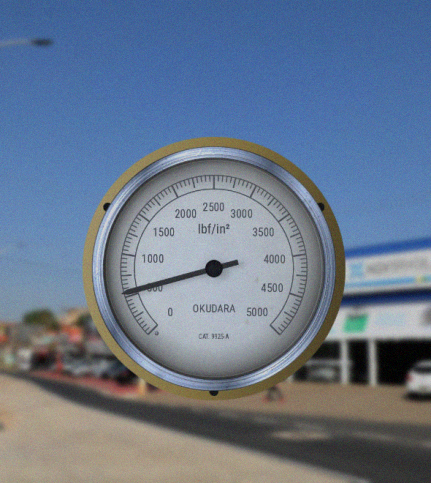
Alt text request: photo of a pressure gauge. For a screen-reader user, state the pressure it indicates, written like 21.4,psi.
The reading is 550,psi
